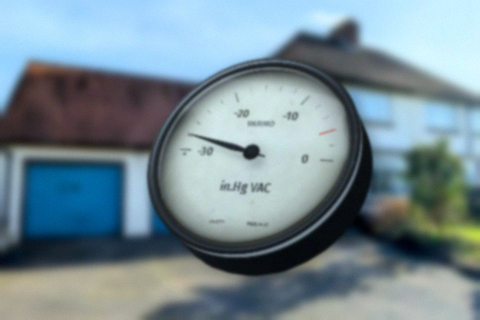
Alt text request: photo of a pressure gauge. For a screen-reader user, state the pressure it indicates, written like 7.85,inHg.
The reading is -28,inHg
